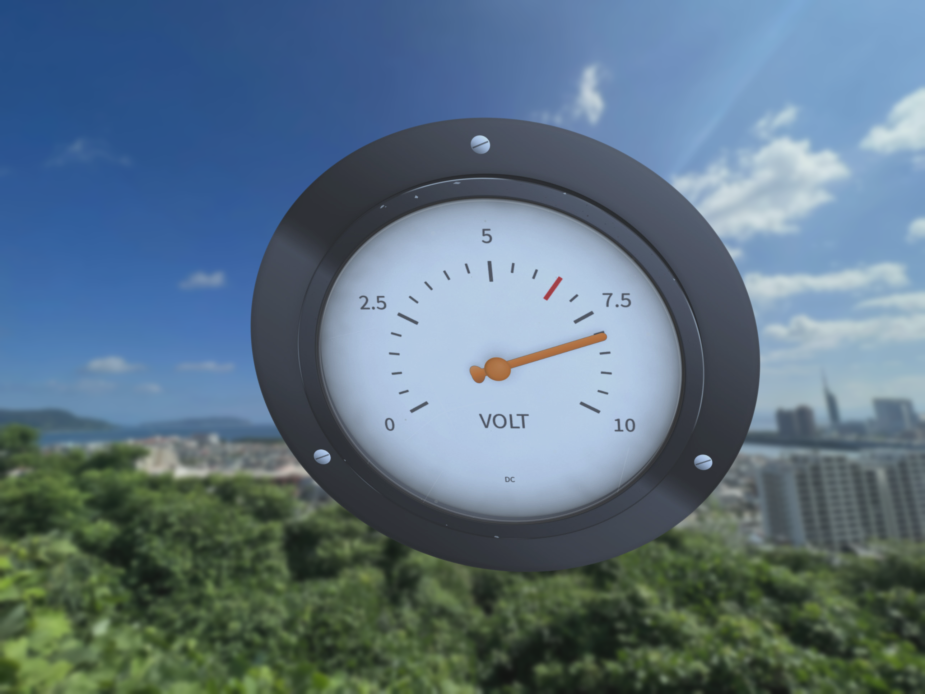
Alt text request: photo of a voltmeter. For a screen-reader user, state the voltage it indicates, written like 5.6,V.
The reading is 8,V
